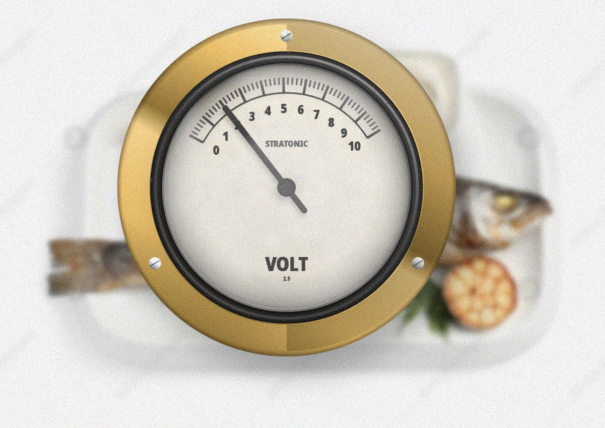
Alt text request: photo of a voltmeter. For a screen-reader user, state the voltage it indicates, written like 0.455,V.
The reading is 2,V
